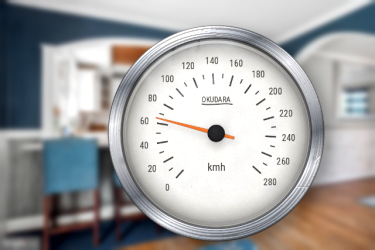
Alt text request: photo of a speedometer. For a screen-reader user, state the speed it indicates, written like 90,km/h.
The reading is 65,km/h
